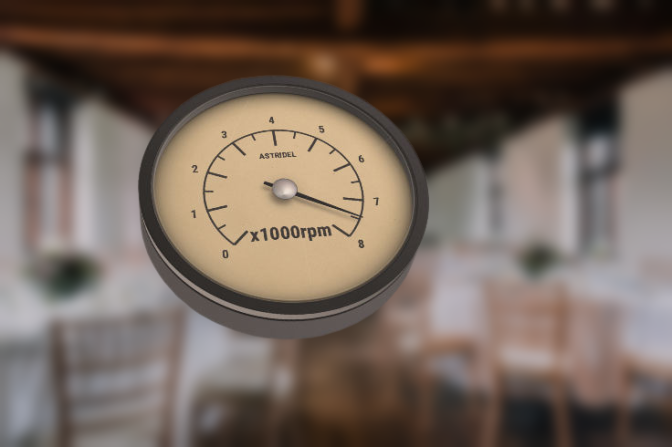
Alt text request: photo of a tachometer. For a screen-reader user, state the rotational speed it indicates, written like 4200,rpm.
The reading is 7500,rpm
